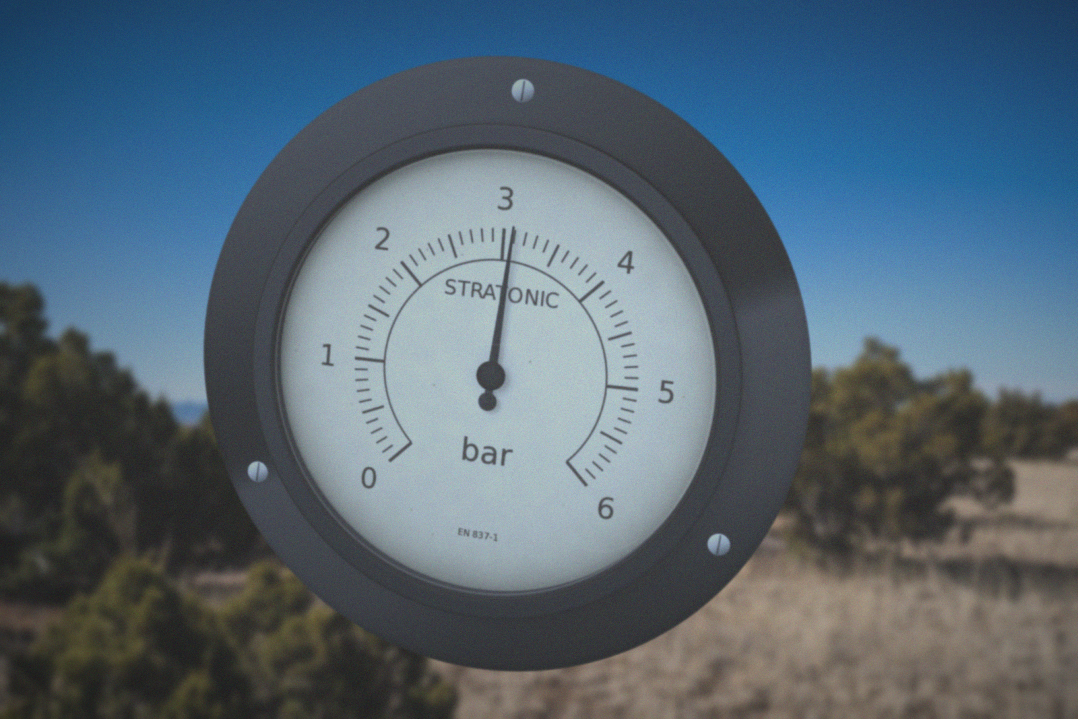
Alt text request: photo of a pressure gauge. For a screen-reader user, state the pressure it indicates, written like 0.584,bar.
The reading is 3.1,bar
